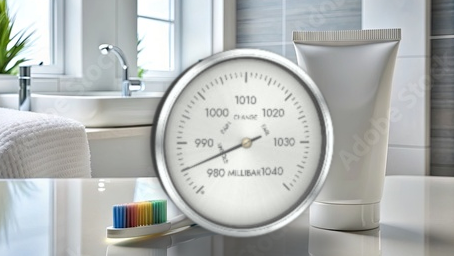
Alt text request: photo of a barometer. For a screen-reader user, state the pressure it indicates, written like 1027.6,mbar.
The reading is 985,mbar
